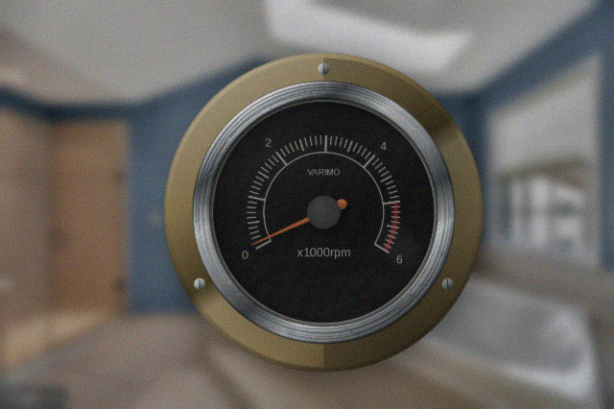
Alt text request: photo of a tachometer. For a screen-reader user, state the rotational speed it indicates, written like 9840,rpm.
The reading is 100,rpm
